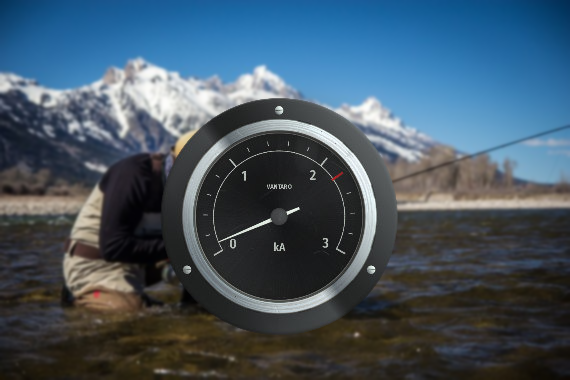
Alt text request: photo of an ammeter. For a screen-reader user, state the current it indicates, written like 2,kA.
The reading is 0.1,kA
